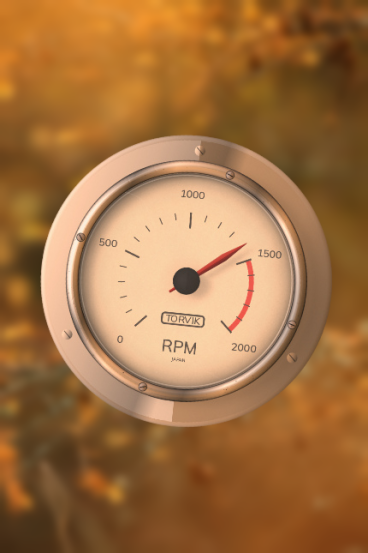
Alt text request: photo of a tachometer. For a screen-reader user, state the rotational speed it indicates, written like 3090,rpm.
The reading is 1400,rpm
